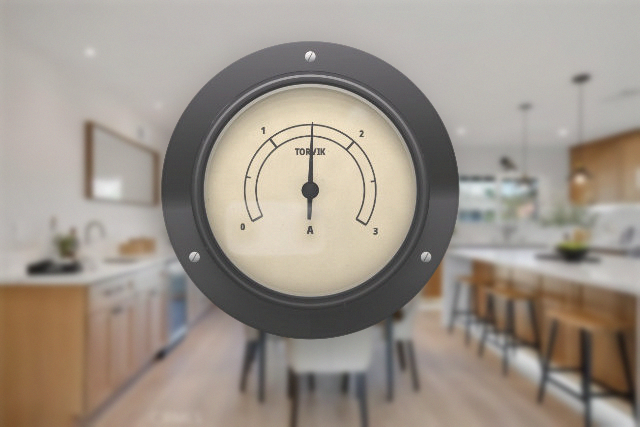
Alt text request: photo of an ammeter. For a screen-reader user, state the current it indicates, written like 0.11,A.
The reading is 1.5,A
